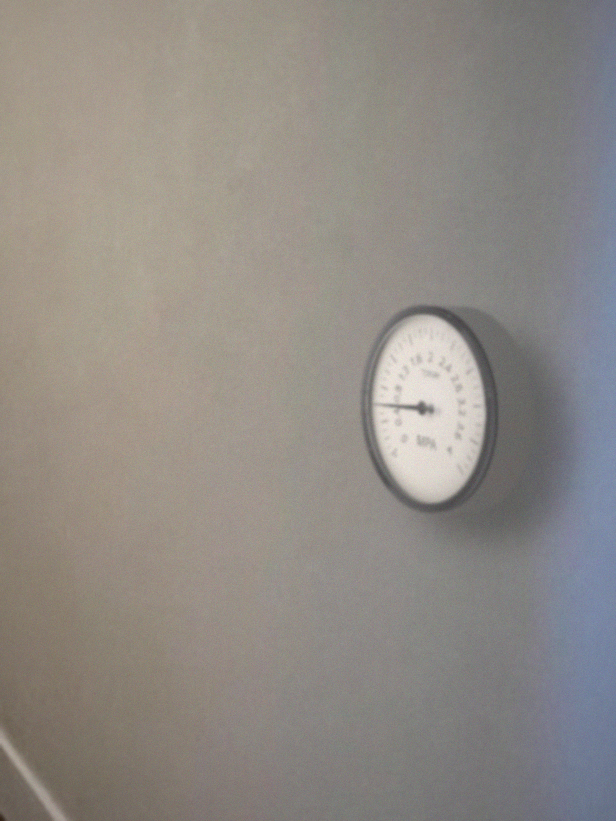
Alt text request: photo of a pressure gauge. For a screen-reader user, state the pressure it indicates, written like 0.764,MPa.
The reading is 0.6,MPa
